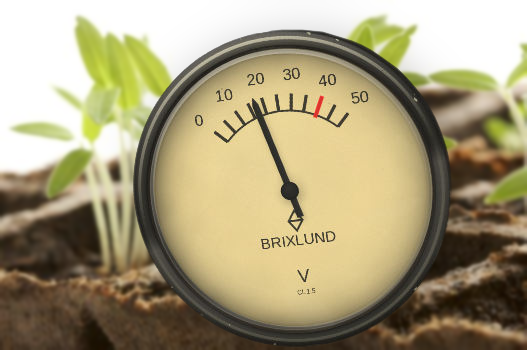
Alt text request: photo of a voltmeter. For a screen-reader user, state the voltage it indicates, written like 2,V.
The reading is 17.5,V
